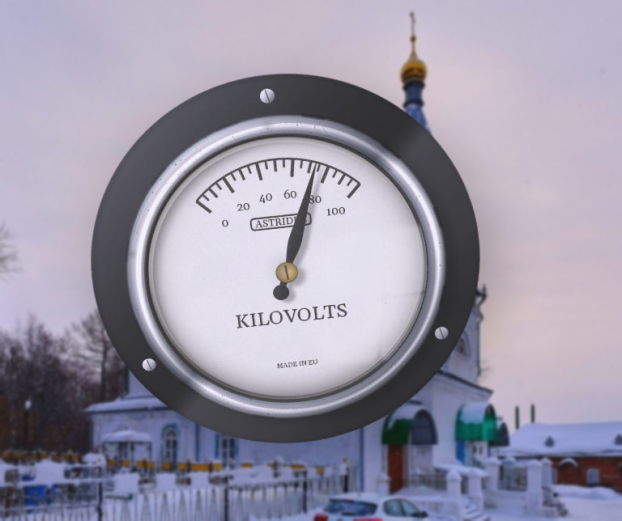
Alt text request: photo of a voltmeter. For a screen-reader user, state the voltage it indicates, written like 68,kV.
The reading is 72.5,kV
